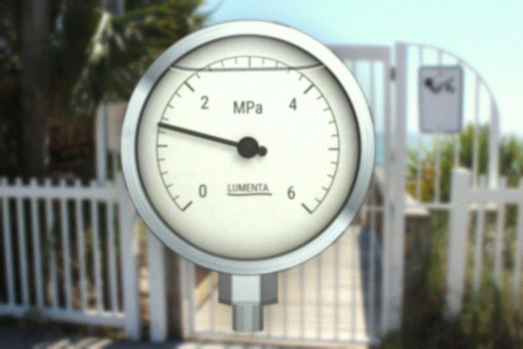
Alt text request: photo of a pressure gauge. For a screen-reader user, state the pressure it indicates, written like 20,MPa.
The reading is 1.3,MPa
